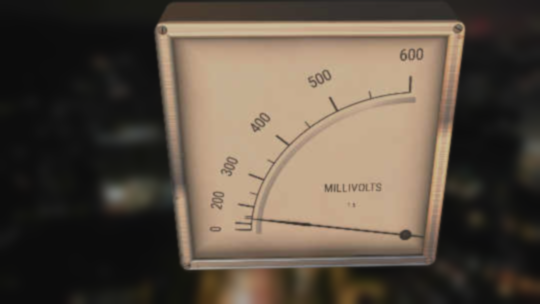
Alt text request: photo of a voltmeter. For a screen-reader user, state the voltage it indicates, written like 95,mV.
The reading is 150,mV
